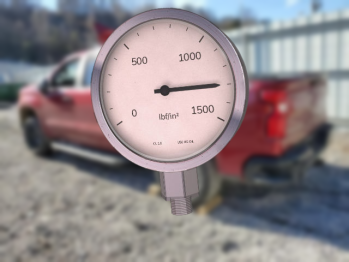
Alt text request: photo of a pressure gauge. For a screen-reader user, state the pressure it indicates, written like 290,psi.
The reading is 1300,psi
